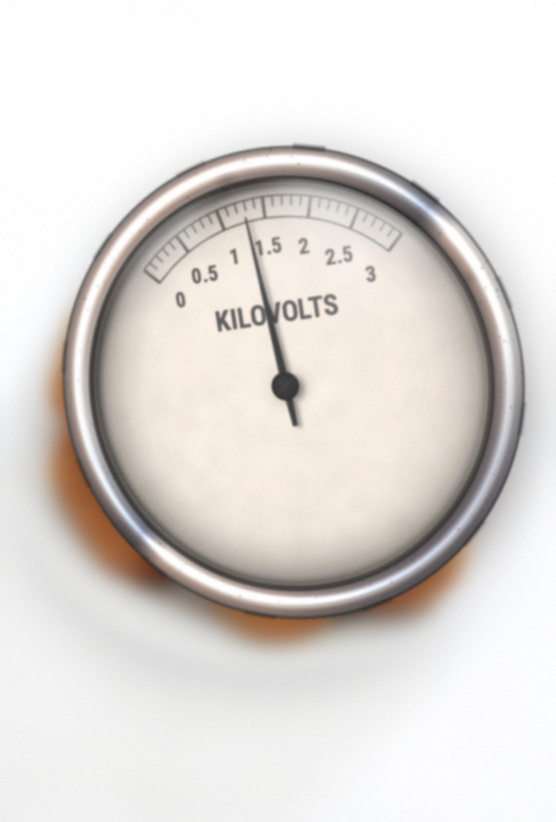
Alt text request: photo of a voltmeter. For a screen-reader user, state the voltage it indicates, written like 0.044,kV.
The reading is 1.3,kV
